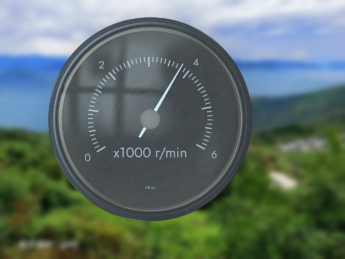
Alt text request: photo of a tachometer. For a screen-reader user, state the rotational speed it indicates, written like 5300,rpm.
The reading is 3800,rpm
